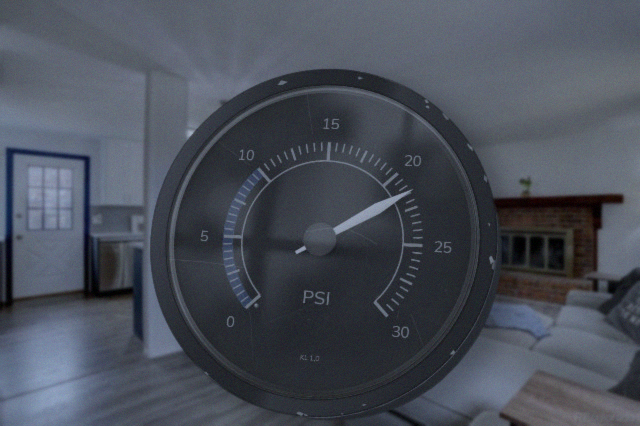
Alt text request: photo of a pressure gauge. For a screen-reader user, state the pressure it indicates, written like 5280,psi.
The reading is 21.5,psi
